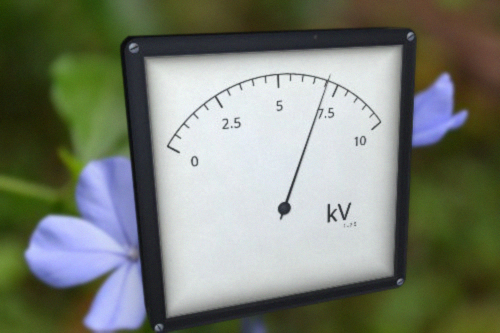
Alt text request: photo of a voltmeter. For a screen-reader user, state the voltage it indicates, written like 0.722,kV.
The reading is 7,kV
